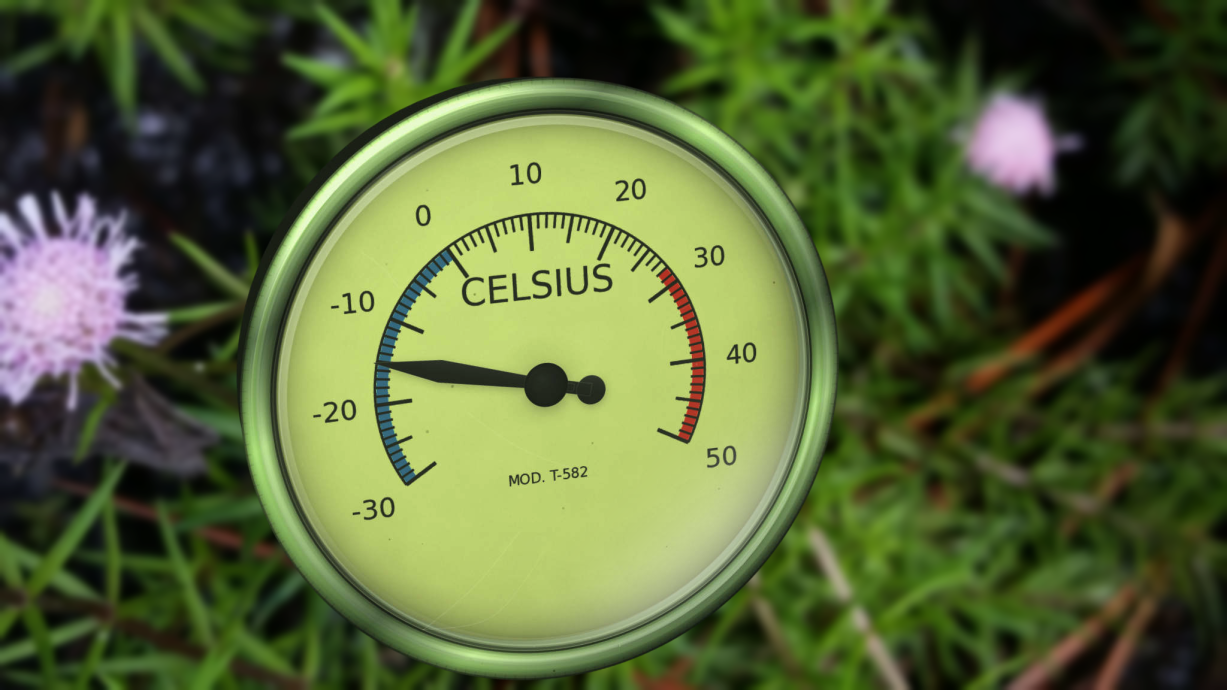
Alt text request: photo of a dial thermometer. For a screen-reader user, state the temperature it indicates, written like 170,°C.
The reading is -15,°C
